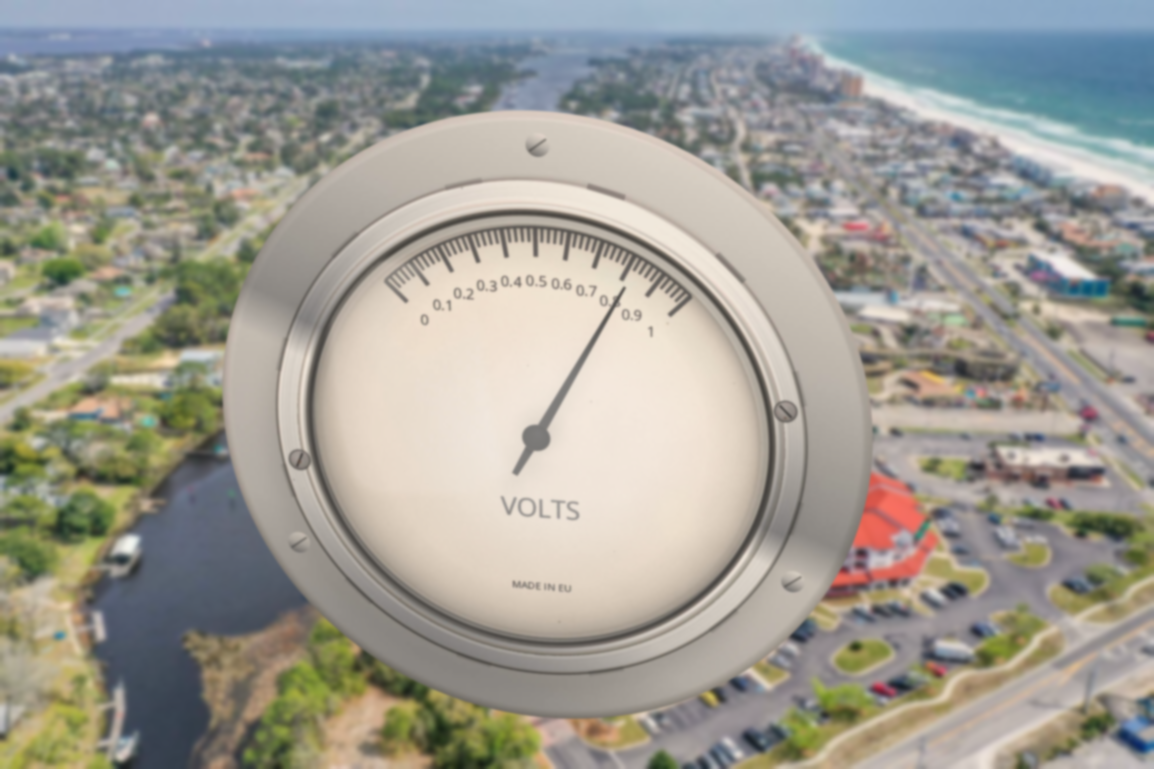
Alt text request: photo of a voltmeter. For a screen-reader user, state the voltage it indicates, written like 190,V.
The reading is 0.82,V
